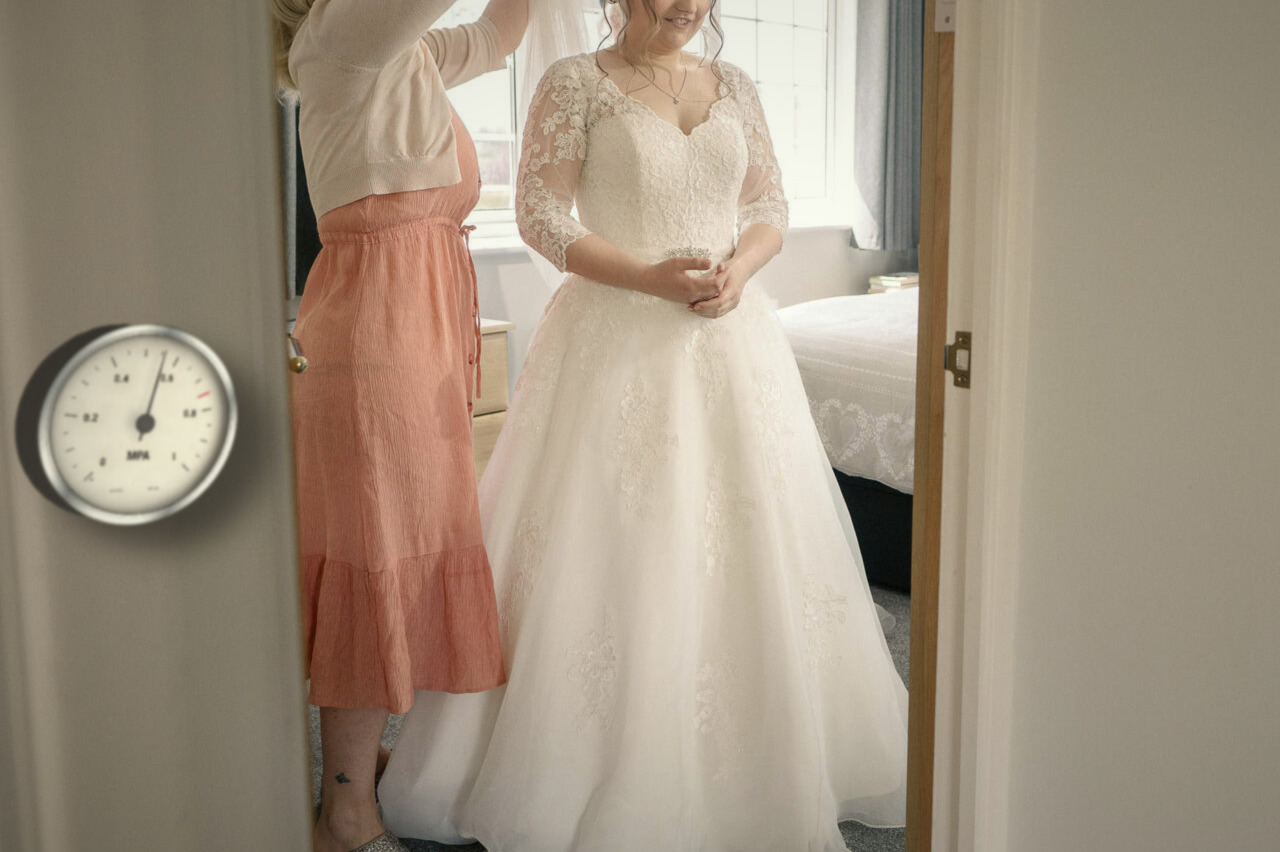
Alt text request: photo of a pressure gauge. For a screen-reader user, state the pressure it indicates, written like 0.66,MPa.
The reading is 0.55,MPa
